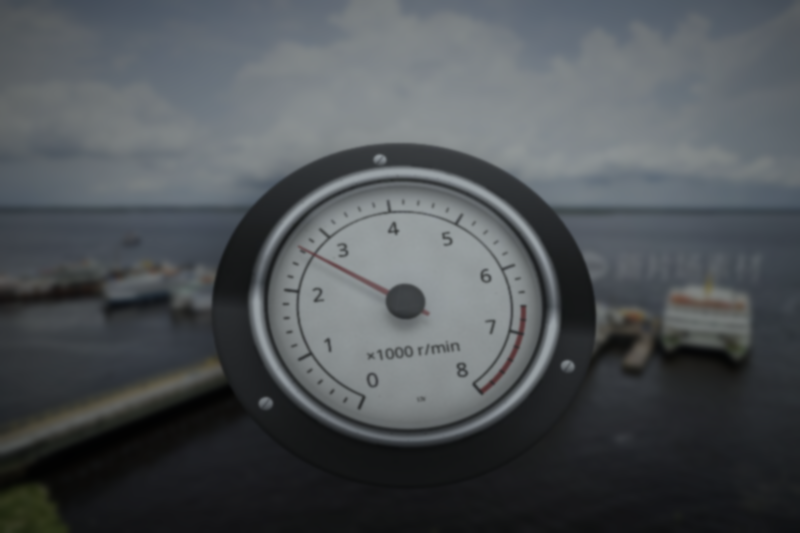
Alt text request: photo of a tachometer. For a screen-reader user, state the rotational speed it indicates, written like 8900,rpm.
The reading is 2600,rpm
